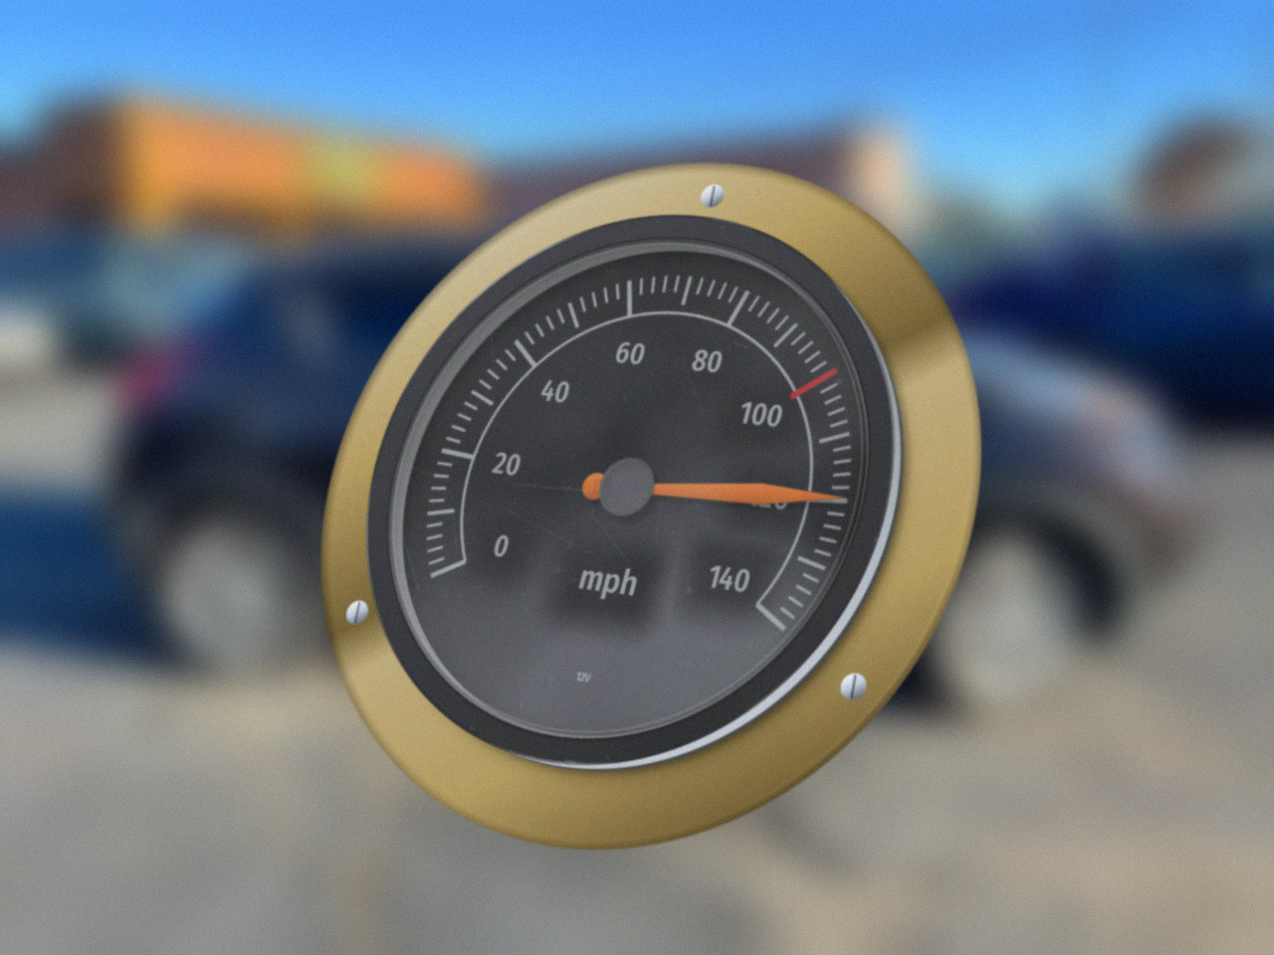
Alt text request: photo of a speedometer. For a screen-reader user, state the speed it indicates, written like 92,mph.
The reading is 120,mph
